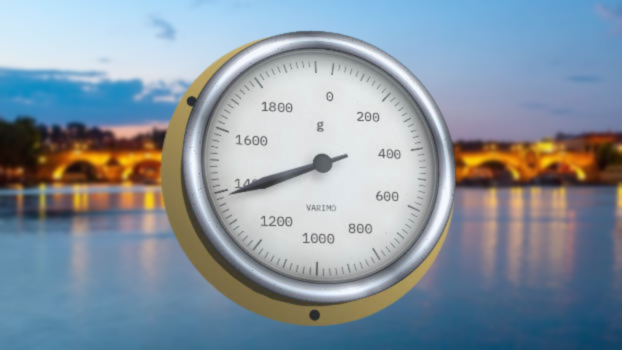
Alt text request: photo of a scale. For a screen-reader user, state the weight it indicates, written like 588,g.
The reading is 1380,g
